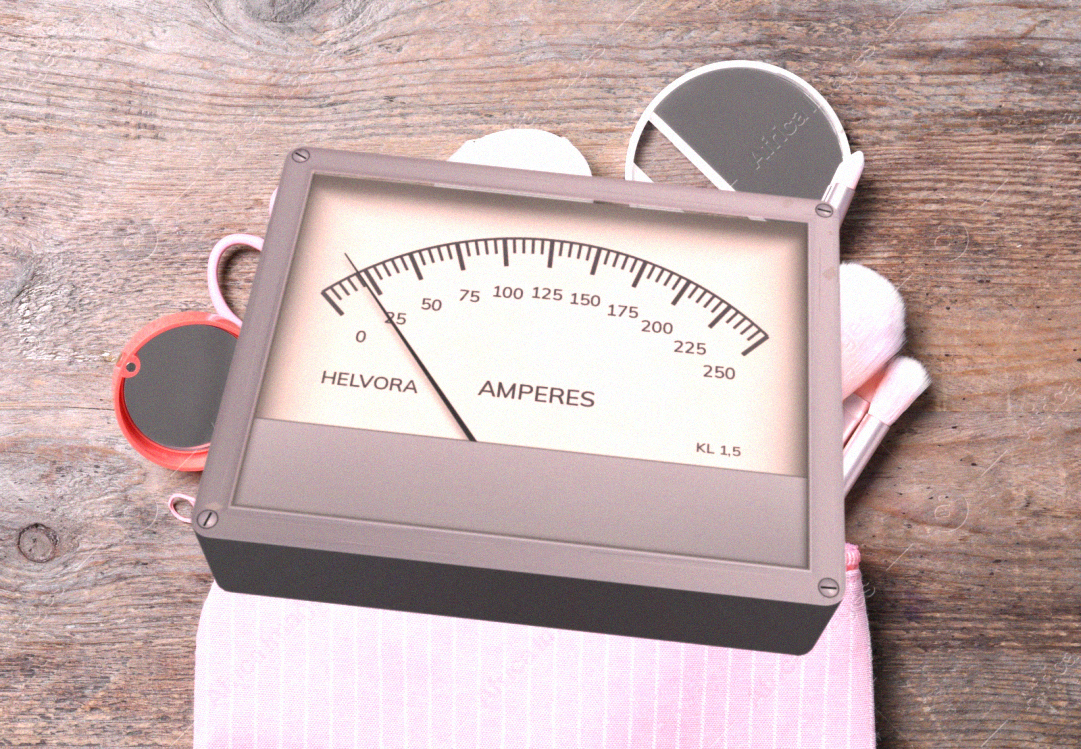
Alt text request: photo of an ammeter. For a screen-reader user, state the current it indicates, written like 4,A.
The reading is 20,A
